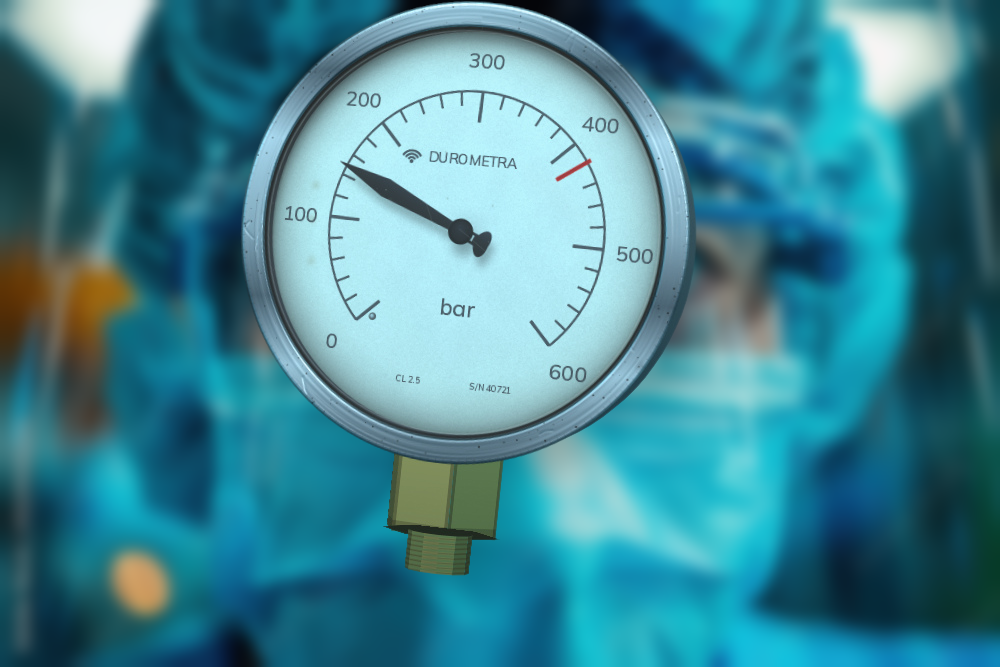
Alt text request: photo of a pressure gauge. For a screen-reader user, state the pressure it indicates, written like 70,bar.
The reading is 150,bar
